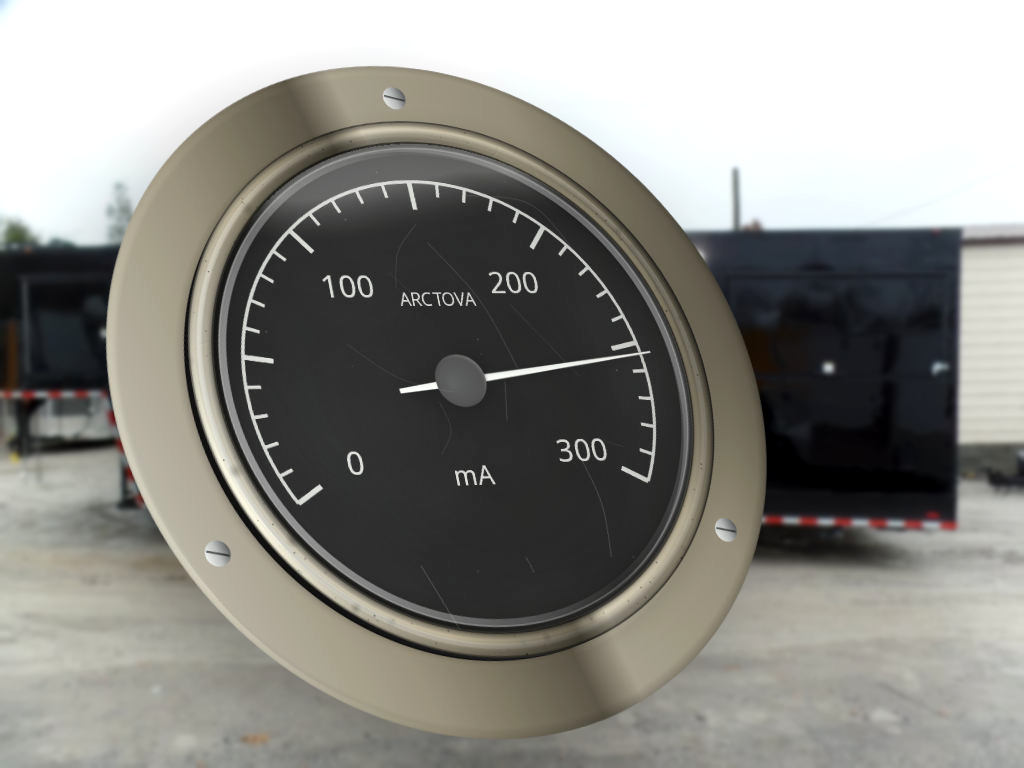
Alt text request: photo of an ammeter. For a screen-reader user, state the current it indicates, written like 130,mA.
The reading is 255,mA
